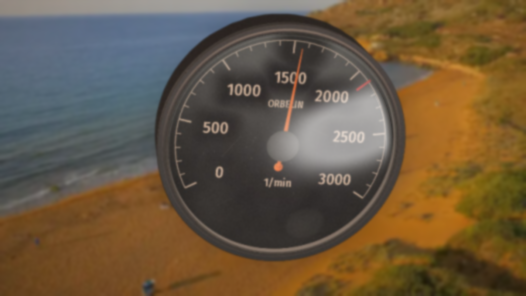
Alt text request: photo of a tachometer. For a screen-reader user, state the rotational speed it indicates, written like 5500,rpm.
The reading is 1550,rpm
